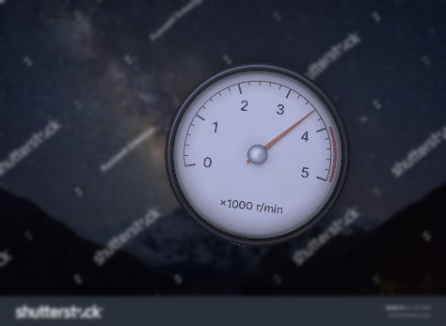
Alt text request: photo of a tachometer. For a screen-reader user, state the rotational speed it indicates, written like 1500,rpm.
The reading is 3600,rpm
